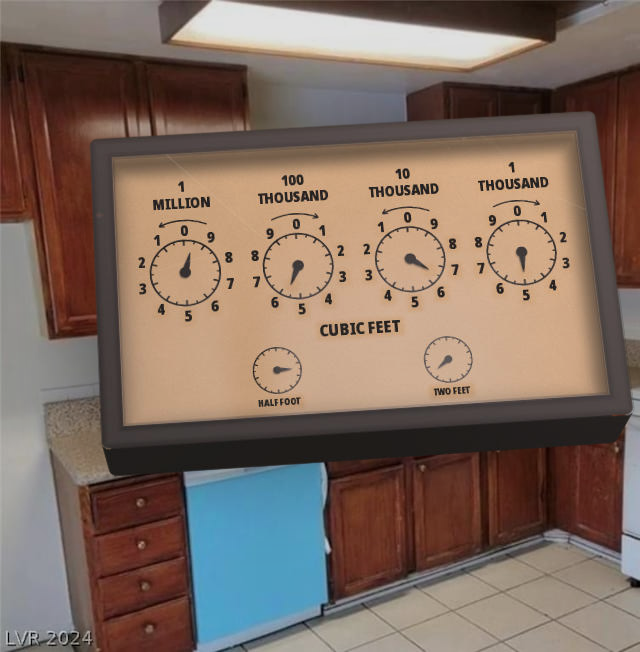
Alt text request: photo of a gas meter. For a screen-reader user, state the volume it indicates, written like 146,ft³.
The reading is 956500,ft³
